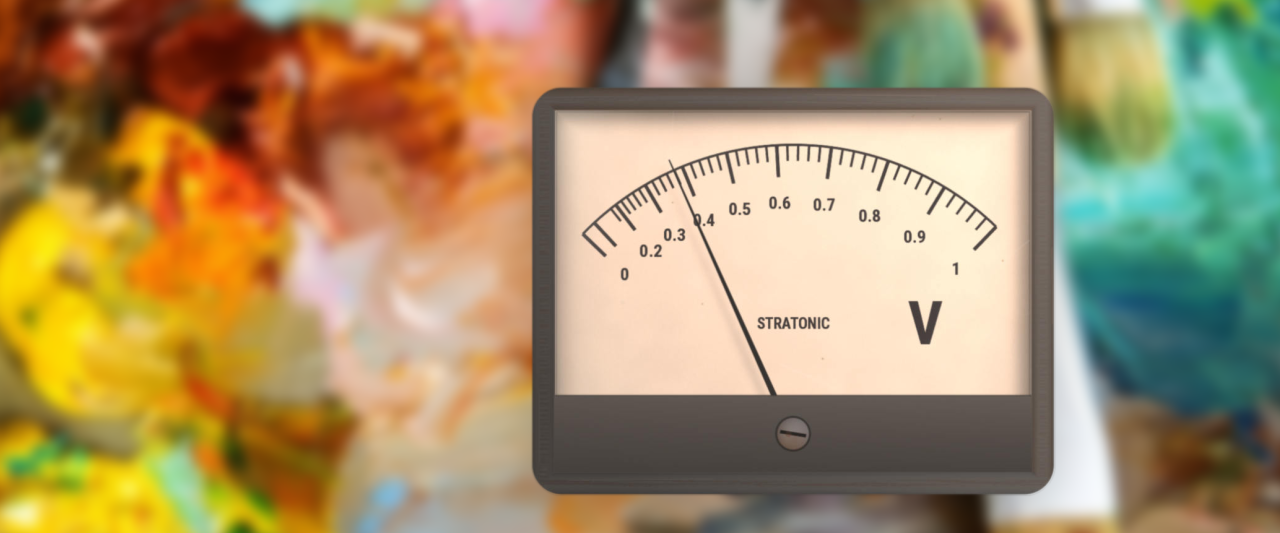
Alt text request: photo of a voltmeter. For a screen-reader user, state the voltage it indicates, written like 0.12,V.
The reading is 0.38,V
